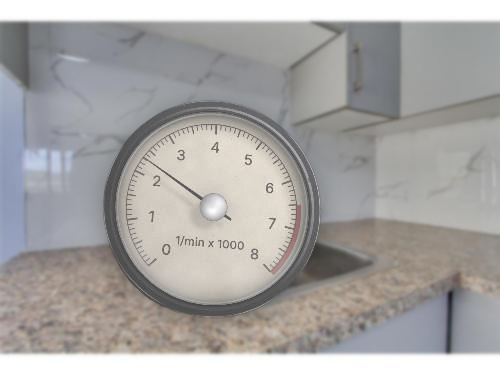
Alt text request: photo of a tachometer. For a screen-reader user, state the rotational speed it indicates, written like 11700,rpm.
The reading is 2300,rpm
